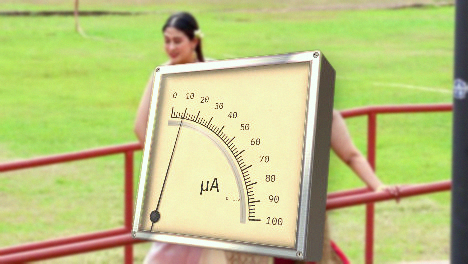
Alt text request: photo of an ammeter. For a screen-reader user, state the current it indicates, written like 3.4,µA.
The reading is 10,µA
